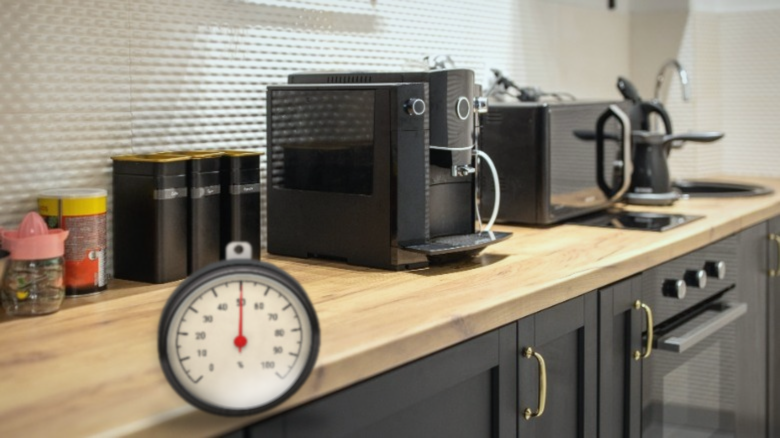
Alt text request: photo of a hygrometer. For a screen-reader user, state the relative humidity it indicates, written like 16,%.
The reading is 50,%
